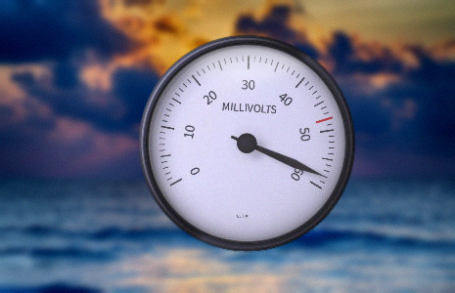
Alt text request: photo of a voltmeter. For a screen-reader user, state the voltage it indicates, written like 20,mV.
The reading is 58,mV
